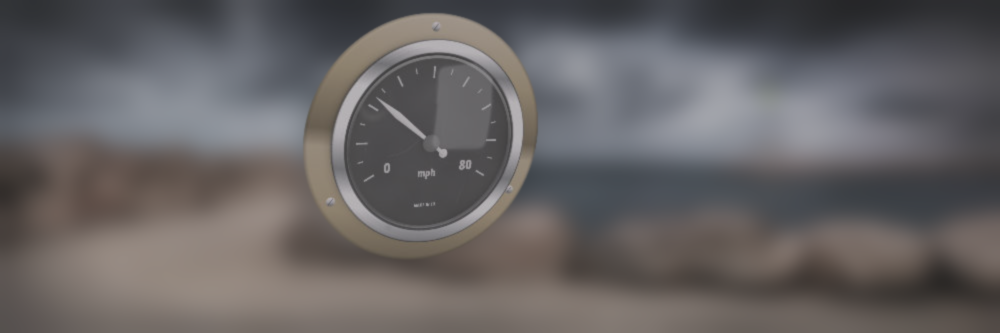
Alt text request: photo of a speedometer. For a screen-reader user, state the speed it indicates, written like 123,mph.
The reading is 22.5,mph
